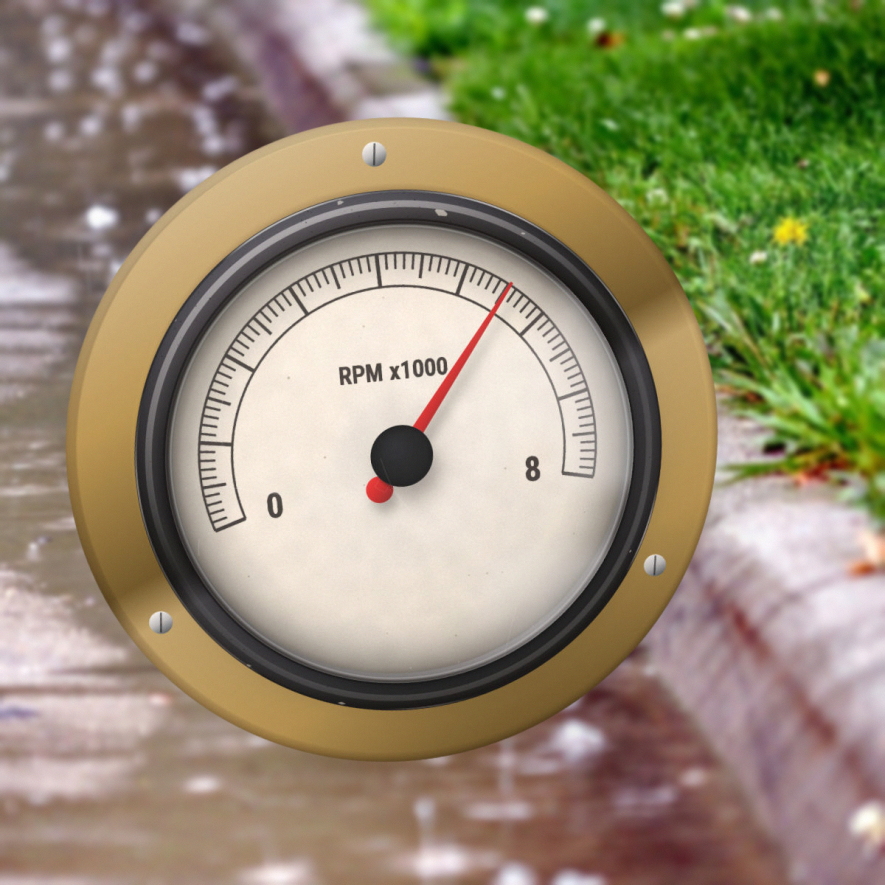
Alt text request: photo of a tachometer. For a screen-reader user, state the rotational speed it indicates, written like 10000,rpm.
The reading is 5500,rpm
